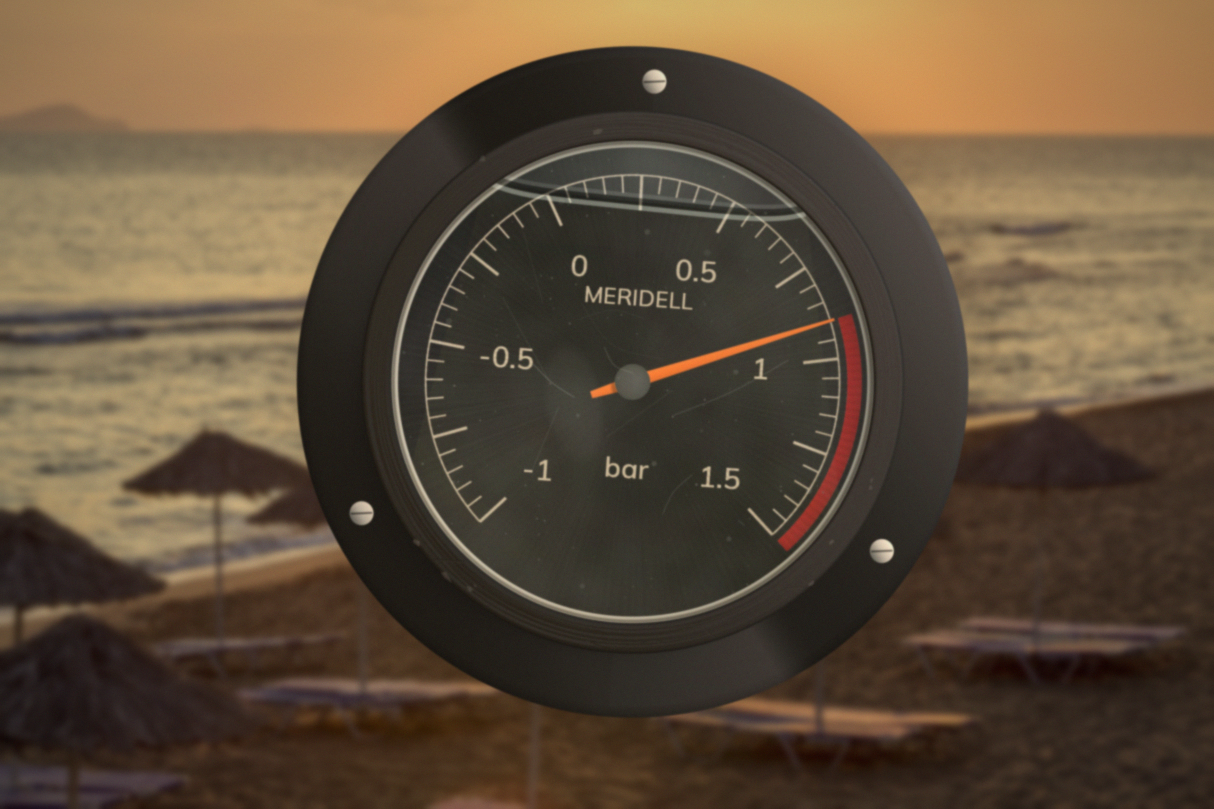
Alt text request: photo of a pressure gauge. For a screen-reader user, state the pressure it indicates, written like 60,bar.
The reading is 0.9,bar
